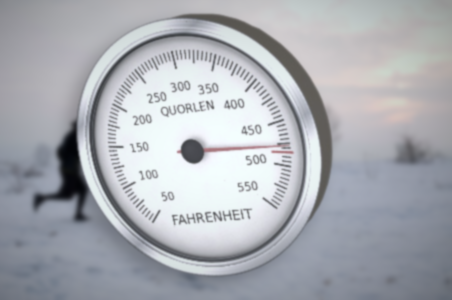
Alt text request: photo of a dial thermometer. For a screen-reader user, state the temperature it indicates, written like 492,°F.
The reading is 475,°F
